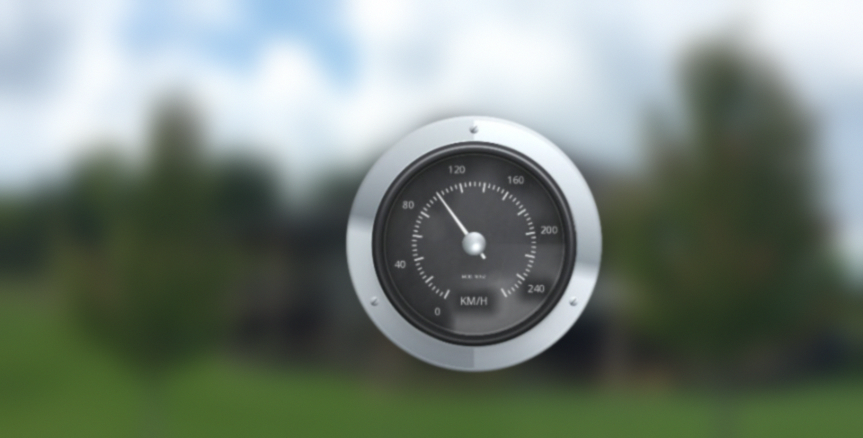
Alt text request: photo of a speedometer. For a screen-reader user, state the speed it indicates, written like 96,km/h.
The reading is 100,km/h
